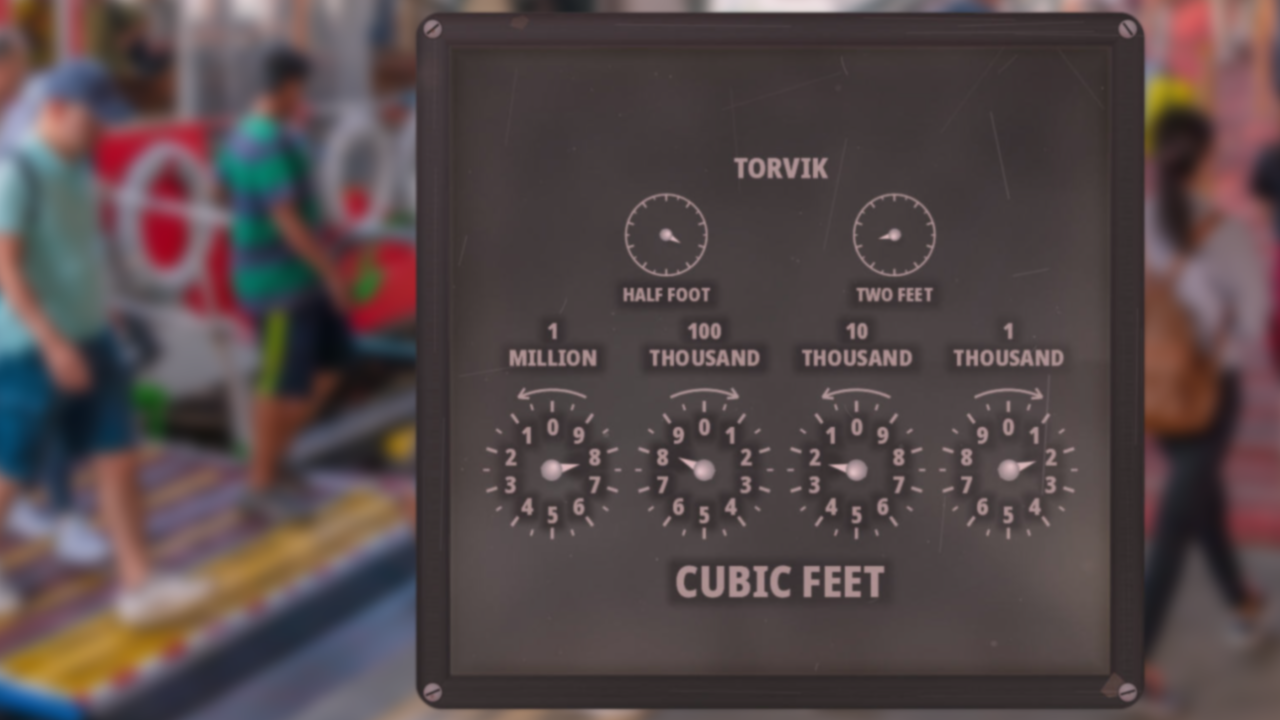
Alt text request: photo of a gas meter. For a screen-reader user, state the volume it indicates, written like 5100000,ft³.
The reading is 782200,ft³
